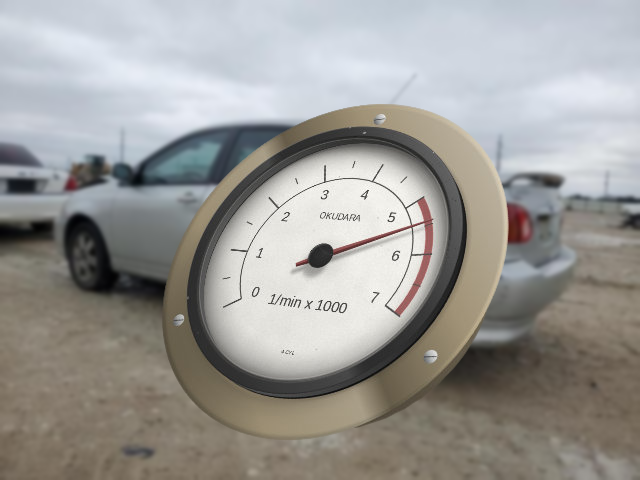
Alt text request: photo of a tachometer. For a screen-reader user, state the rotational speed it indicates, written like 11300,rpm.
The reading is 5500,rpm
